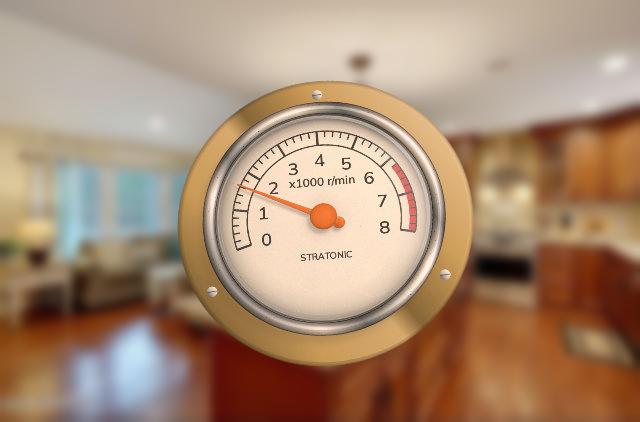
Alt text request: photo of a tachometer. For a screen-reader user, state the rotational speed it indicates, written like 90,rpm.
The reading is 1600,rpm
